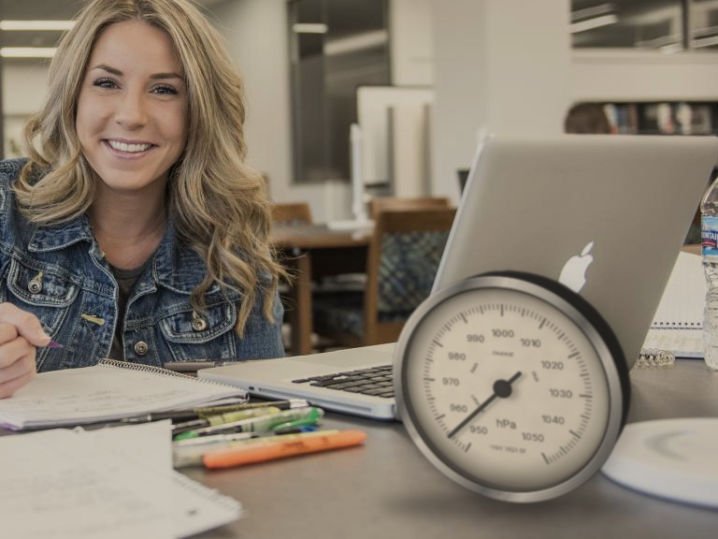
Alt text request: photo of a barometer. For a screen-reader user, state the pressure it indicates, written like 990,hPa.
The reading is 955,hPa
